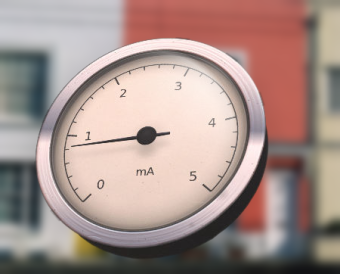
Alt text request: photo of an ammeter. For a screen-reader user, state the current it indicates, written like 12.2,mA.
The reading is 0.8,mA
